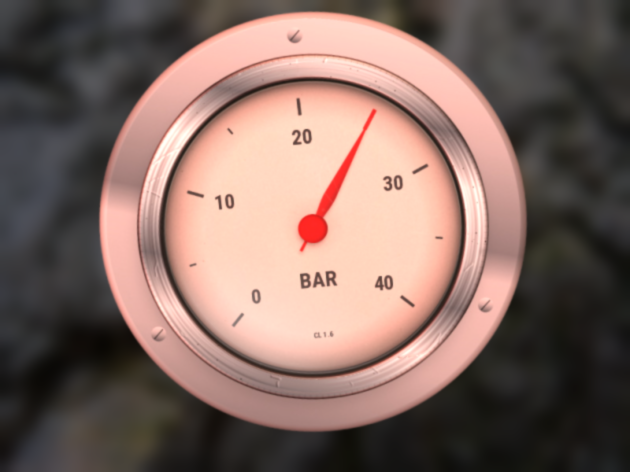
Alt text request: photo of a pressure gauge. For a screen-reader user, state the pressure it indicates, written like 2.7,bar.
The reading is 25,bar
